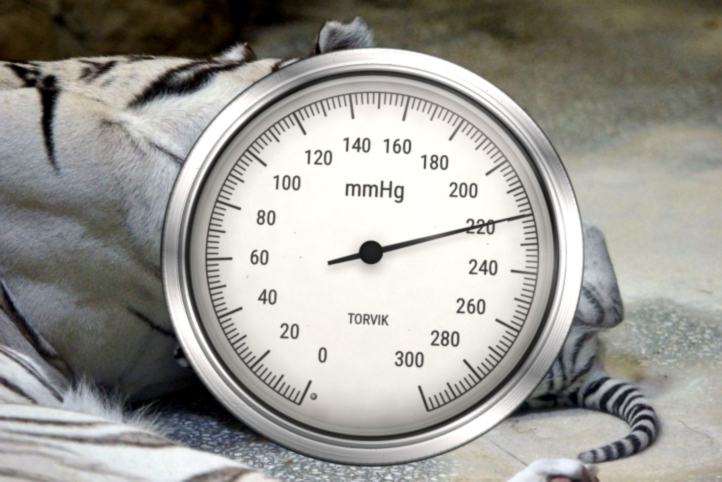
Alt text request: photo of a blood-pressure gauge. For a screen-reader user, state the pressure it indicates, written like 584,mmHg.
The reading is 220,mmHg
